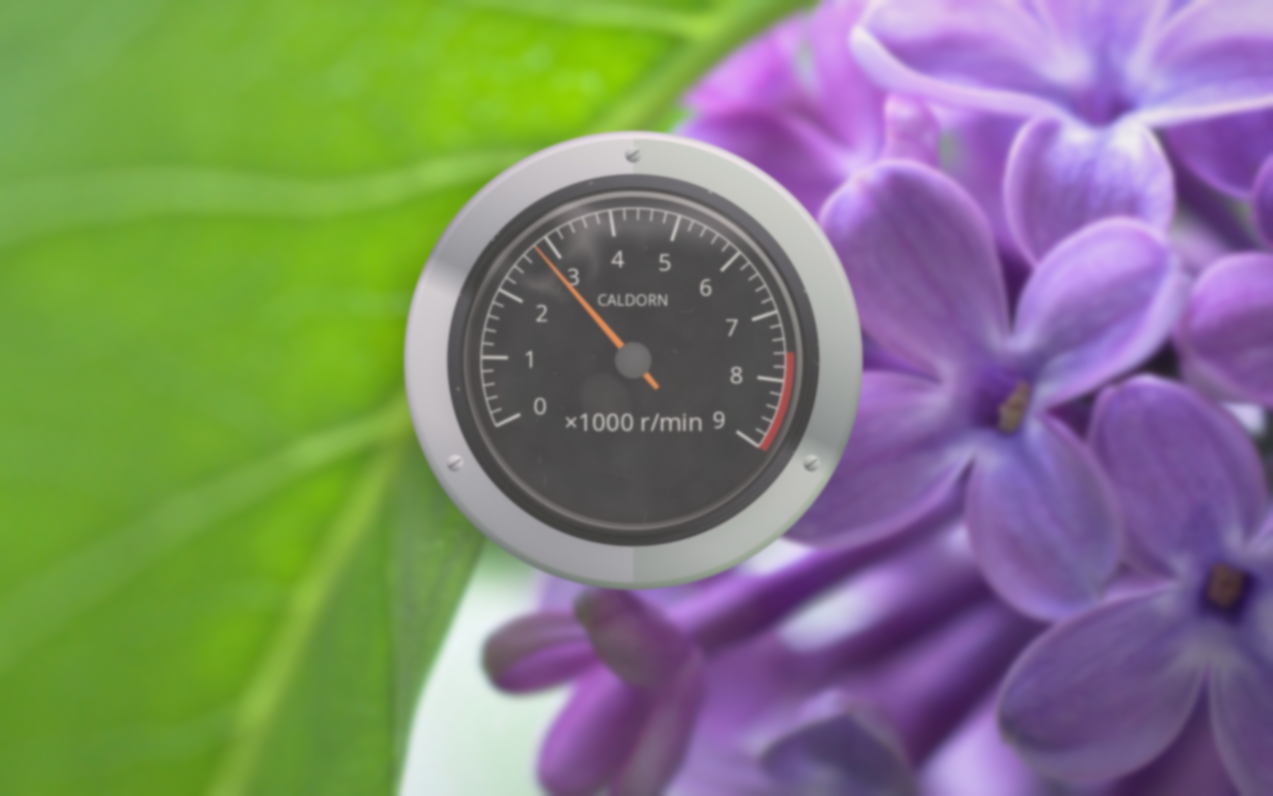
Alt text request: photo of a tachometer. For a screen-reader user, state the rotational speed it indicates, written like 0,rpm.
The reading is 2800,rpm
